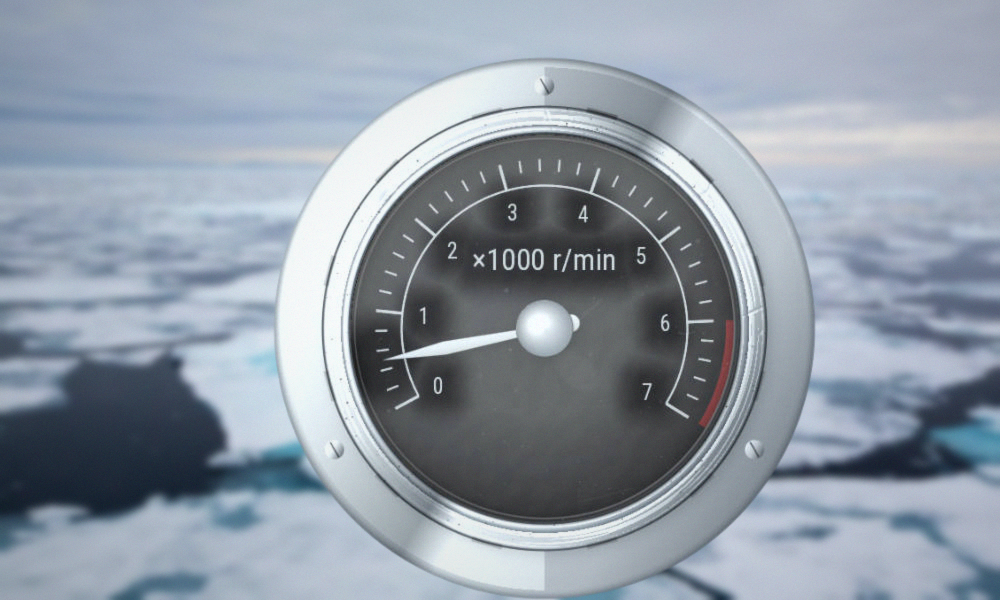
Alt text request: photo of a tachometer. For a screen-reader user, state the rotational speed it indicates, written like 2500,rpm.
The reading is 500,rpm
